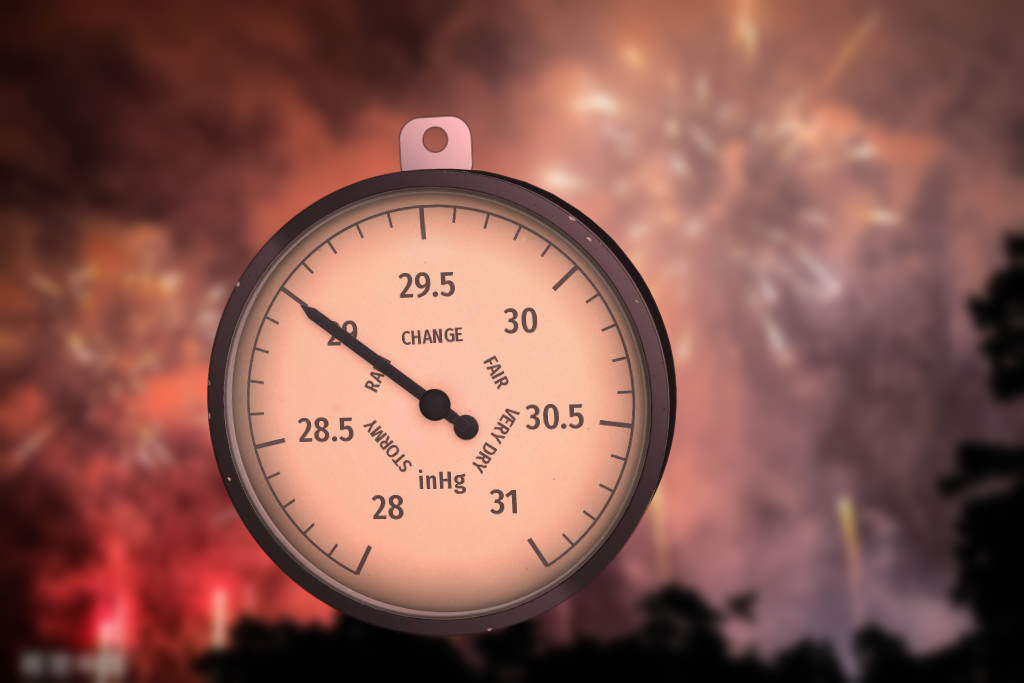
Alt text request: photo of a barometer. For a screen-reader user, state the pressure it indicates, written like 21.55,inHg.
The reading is 29,inHg
